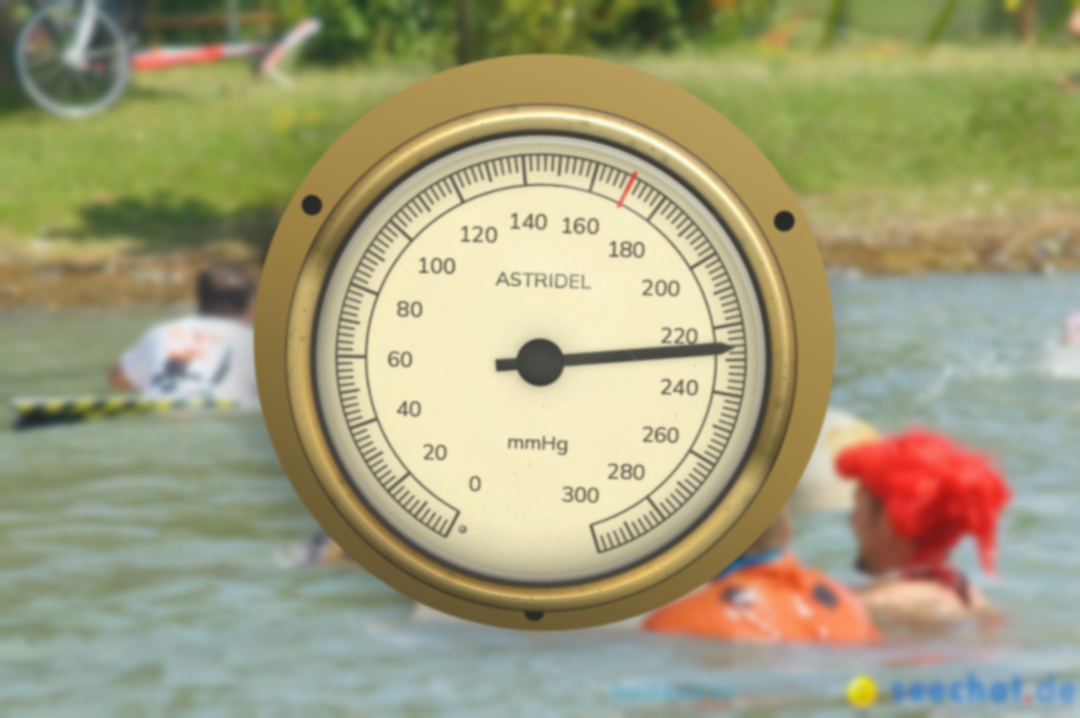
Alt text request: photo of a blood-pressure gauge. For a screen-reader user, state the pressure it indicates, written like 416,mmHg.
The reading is 226,mmHg
